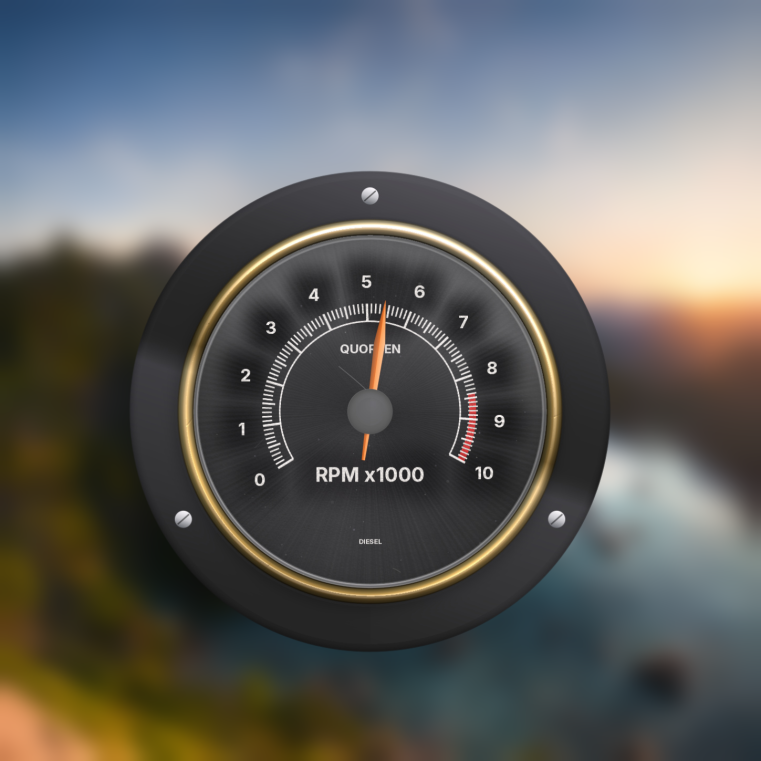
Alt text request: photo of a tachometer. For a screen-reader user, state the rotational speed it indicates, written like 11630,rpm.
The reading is 5400,rpm
